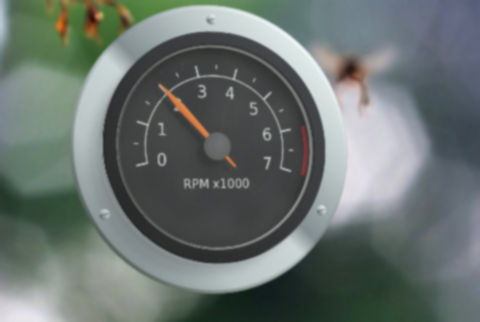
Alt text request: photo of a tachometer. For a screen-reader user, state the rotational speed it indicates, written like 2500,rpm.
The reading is 2000,rpm
